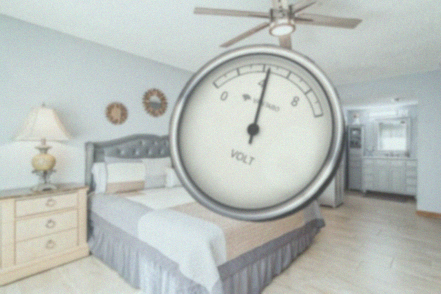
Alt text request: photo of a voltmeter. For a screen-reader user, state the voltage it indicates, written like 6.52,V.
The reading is 4.5,V
